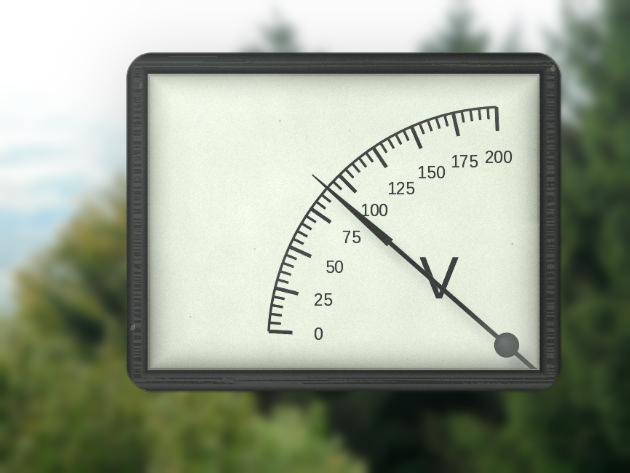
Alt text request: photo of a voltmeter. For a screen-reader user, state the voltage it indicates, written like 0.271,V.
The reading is 90,V
